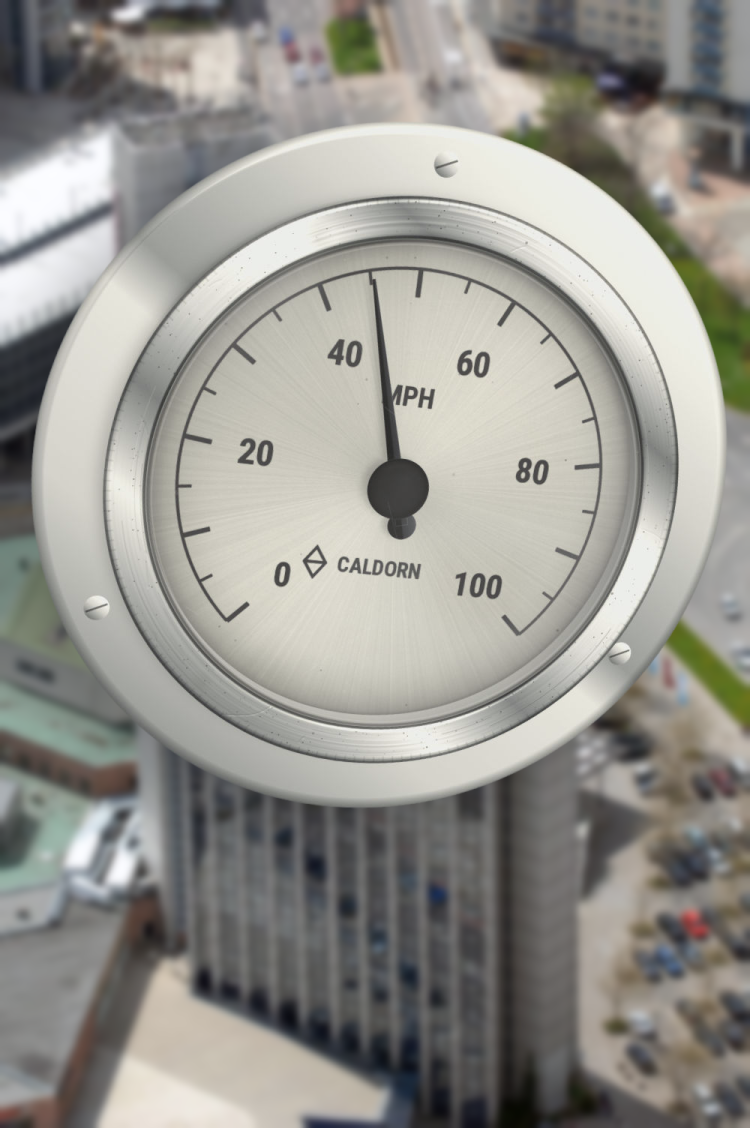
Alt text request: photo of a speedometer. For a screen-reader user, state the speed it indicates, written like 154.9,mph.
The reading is 45,mph
